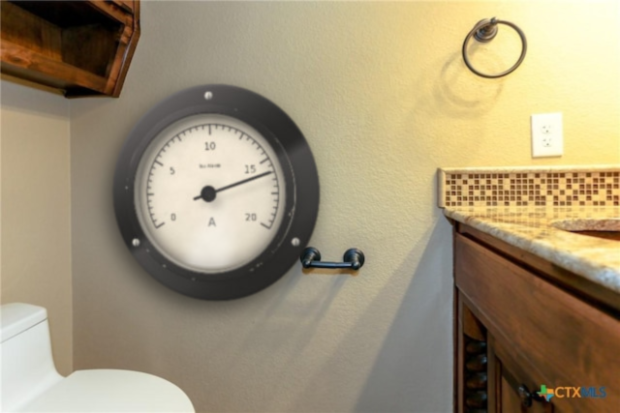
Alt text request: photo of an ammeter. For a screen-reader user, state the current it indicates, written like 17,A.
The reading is 16,A
